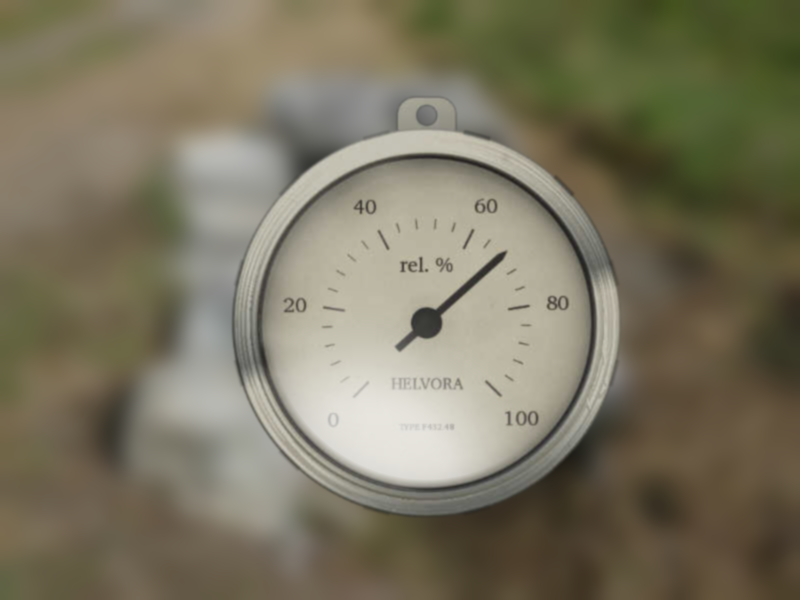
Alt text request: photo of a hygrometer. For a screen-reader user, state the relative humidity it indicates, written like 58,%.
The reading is 68,%
